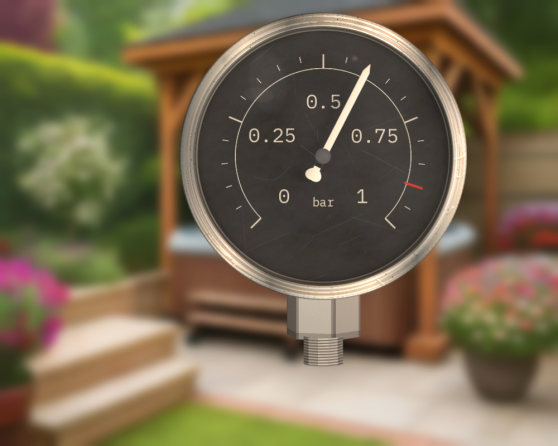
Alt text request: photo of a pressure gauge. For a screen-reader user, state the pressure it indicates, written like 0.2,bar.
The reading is 0.6,bar
